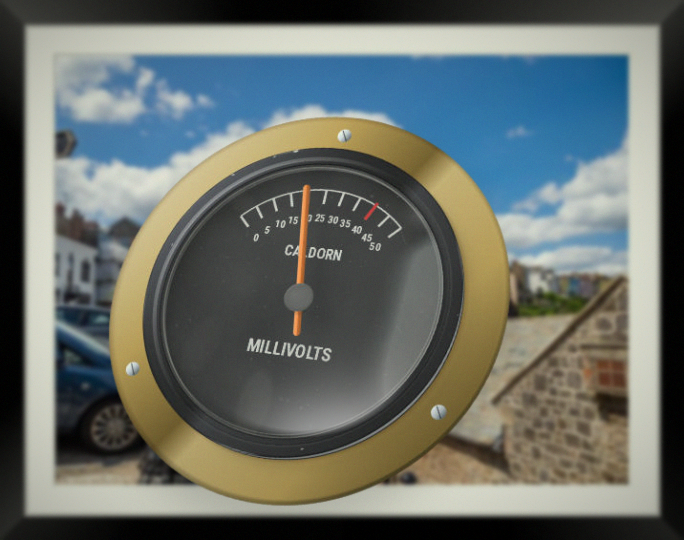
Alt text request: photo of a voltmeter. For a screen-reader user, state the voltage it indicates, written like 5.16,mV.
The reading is 20,mV
